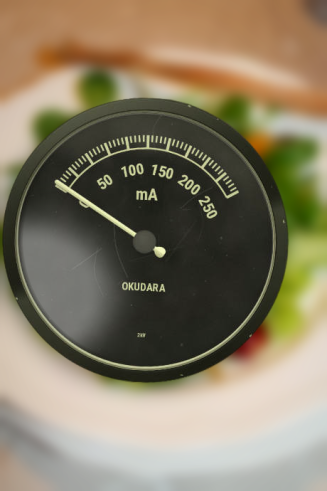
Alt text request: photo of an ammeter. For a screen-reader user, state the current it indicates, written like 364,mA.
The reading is 5,mA
